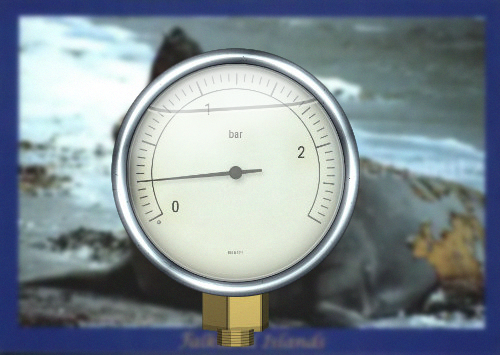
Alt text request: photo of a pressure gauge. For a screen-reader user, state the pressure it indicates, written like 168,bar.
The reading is 0.25,bar
